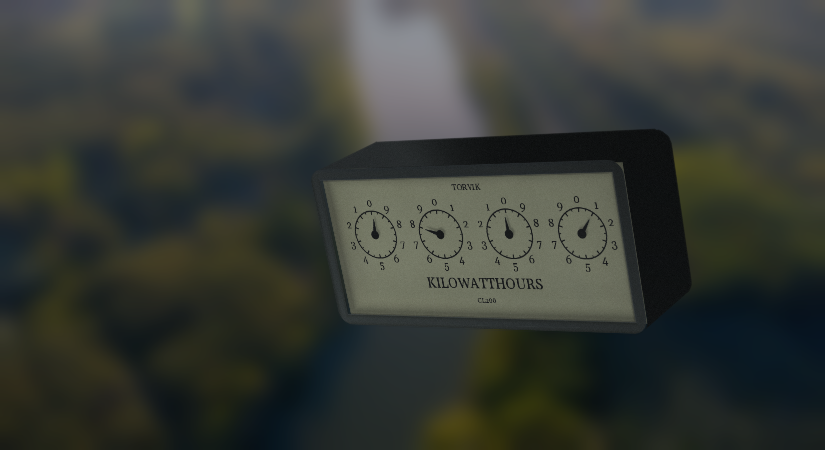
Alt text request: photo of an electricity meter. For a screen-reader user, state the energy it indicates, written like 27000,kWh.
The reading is 9801,kWh
